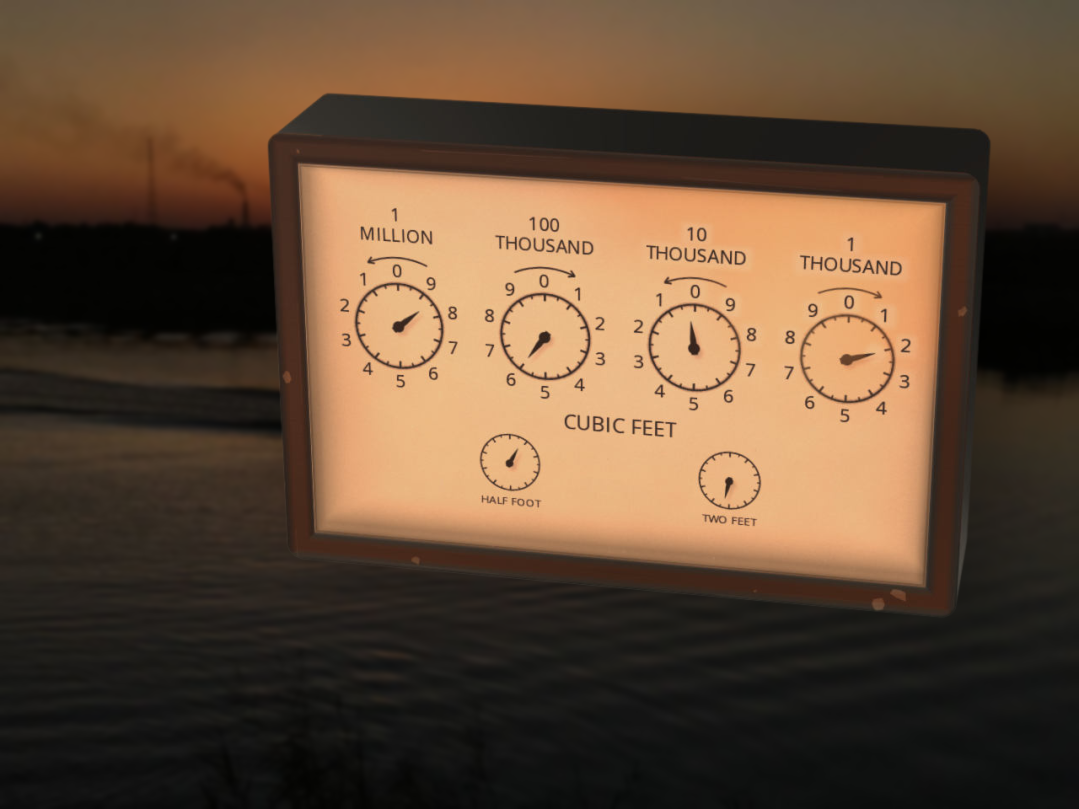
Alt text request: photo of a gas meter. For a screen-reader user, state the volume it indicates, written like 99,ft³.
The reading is 860200,ft³
